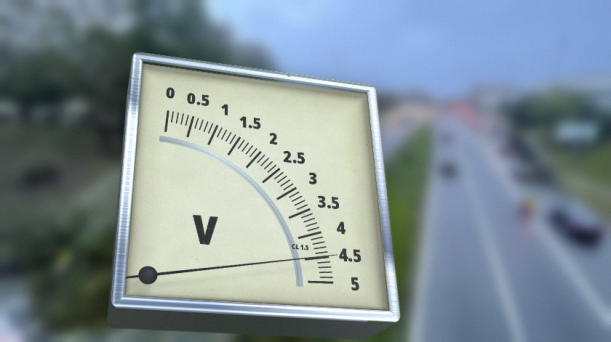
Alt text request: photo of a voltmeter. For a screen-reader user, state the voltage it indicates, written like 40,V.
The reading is 4.5,V
